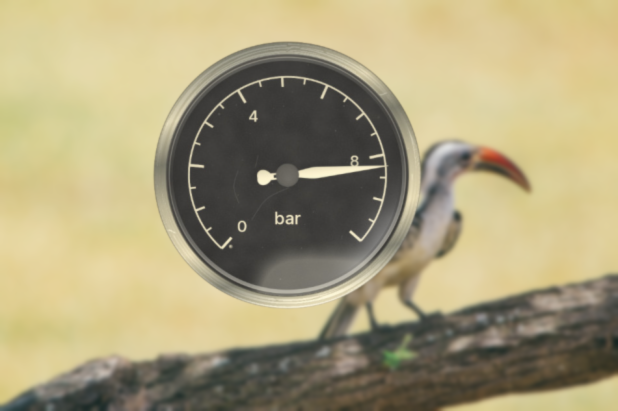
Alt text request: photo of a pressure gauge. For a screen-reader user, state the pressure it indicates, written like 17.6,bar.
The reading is 8.25,bar
